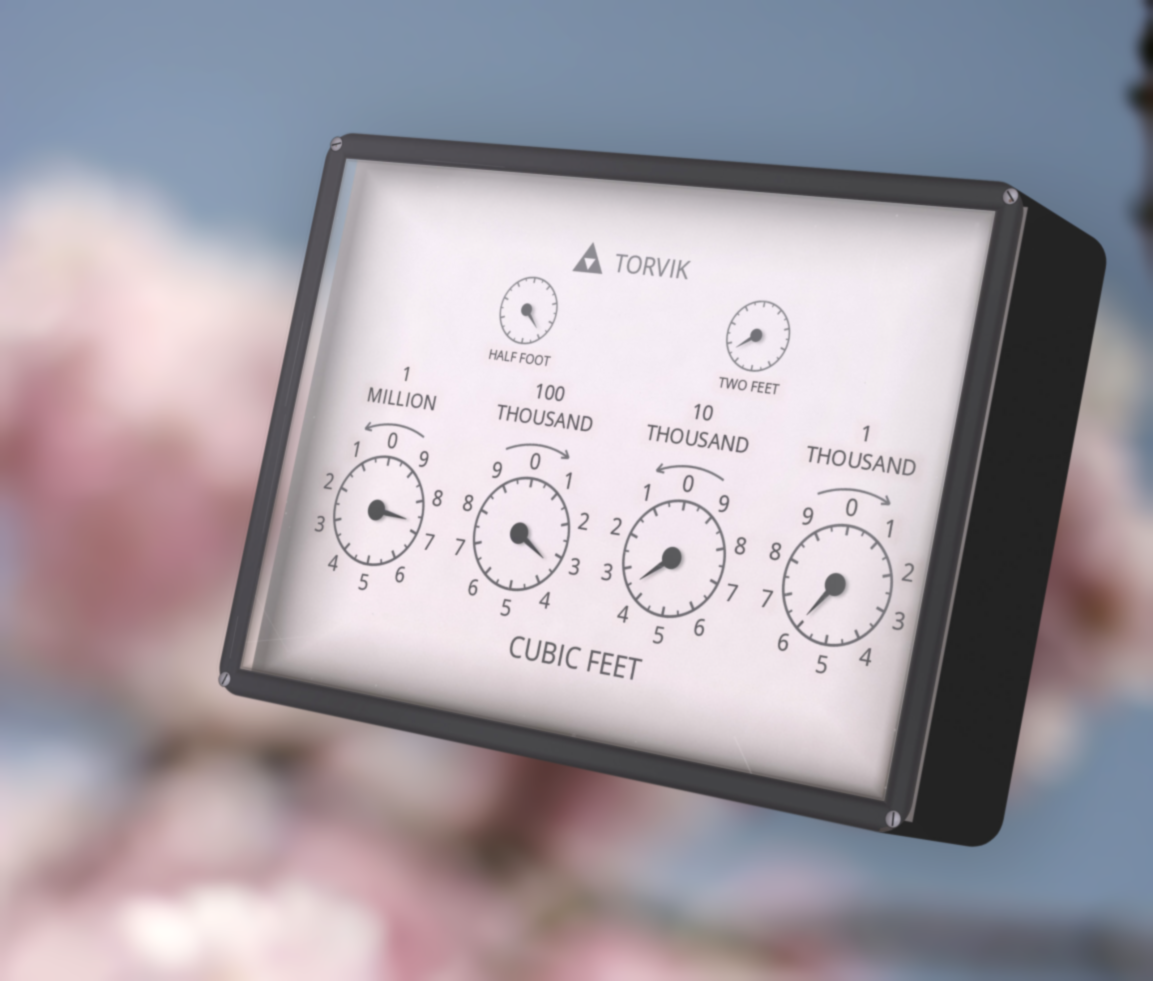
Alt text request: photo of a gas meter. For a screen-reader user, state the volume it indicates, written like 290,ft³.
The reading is 733600,ft³
